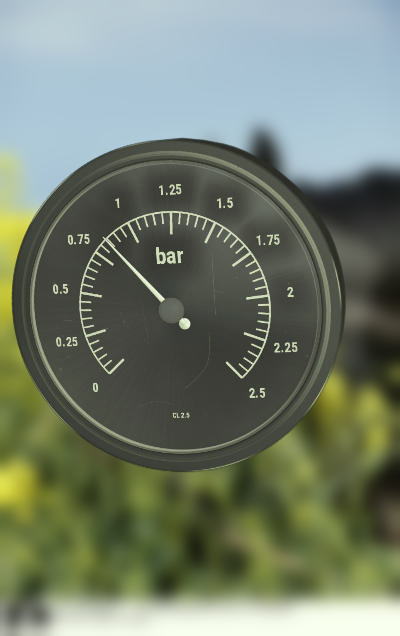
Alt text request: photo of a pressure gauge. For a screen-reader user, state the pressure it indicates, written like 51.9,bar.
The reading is 0.85,bar
